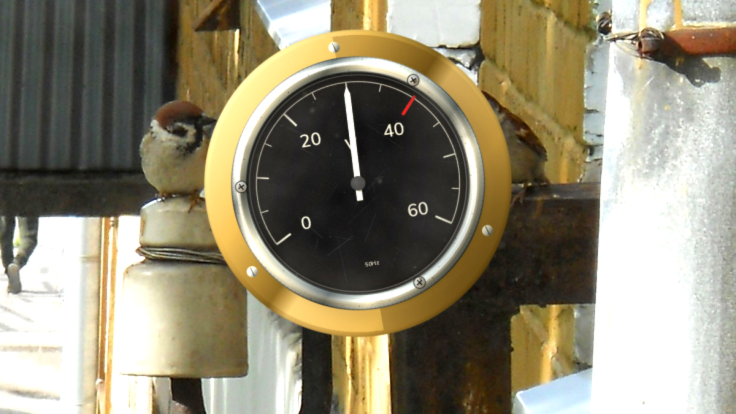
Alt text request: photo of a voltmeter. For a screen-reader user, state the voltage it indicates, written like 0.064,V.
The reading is 30,V
